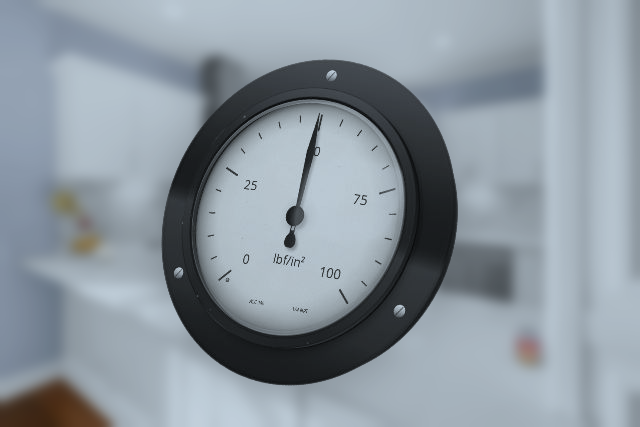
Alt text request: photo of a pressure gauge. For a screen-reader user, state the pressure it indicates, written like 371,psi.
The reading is 50,psi
